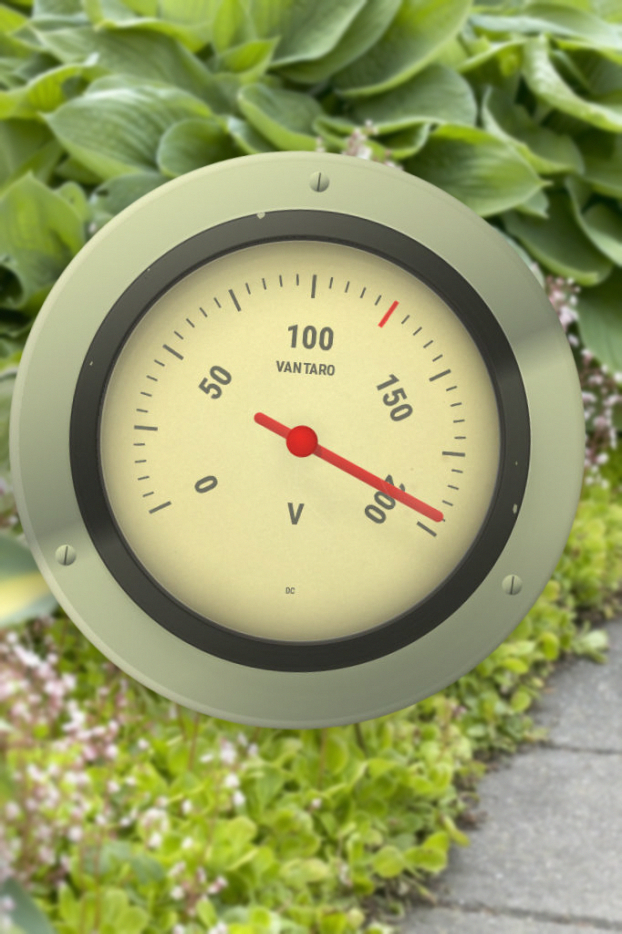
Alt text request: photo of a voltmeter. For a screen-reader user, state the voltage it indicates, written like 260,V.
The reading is 195,V
